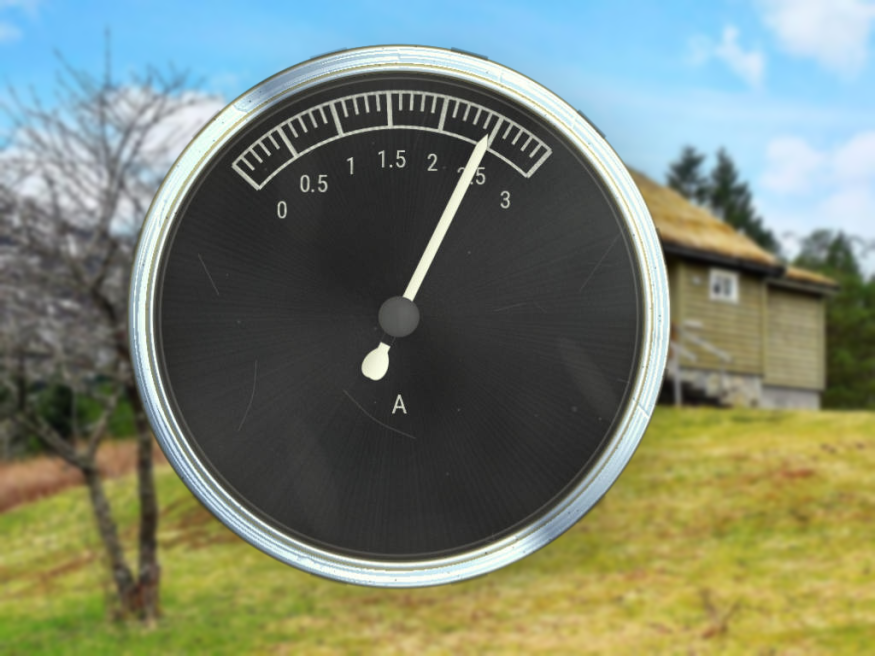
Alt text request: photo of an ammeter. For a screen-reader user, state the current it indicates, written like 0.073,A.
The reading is 2.45,A
